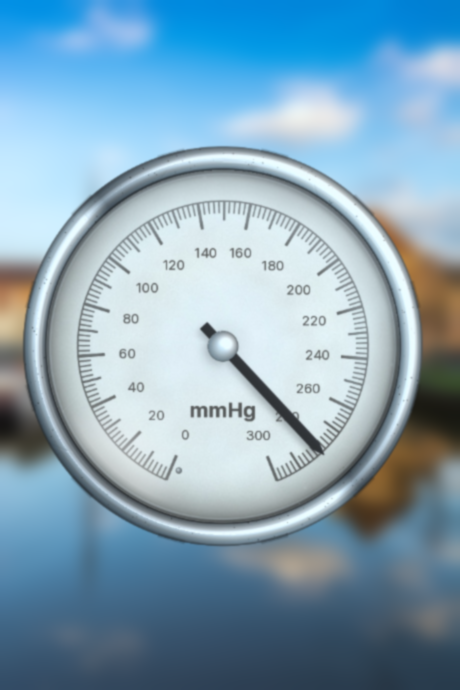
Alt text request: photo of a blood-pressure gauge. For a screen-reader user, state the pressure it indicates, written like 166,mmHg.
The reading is 280,mmHg
